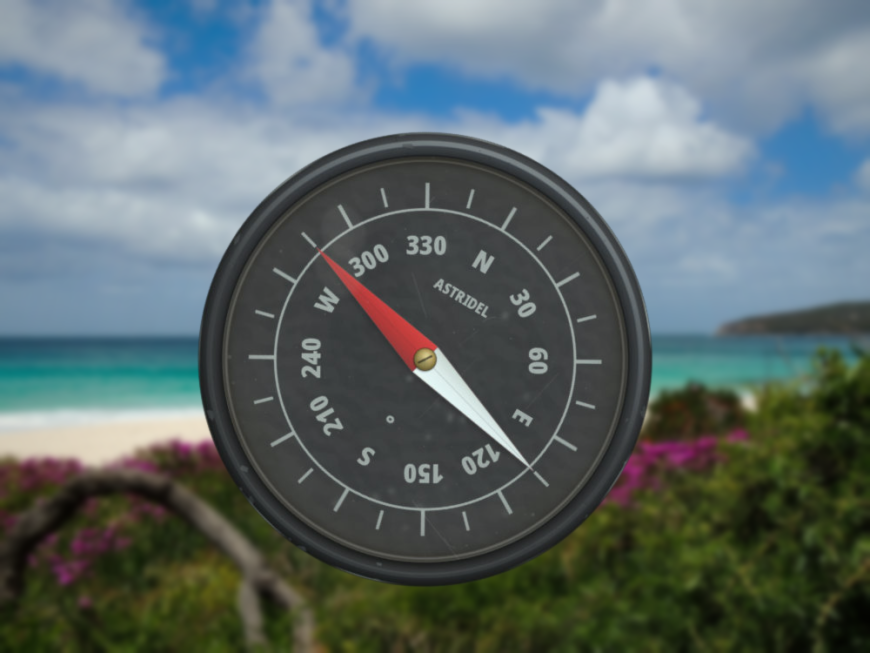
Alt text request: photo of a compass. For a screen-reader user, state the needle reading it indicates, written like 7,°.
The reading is 285,°
